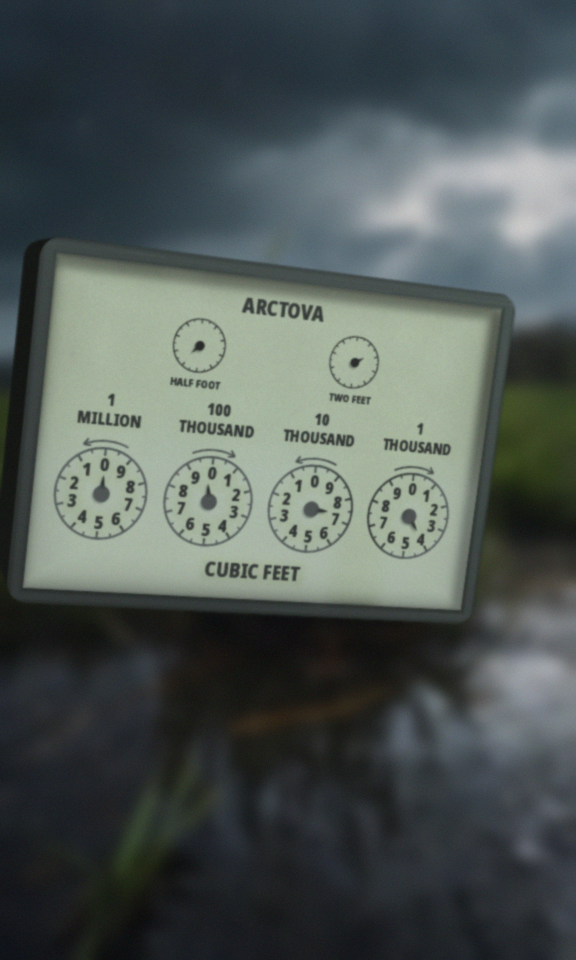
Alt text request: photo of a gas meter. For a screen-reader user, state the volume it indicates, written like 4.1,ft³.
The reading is 997400,ft³
